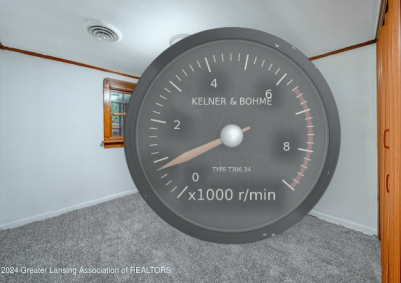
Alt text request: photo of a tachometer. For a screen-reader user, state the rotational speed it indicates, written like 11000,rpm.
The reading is 800,rpm
